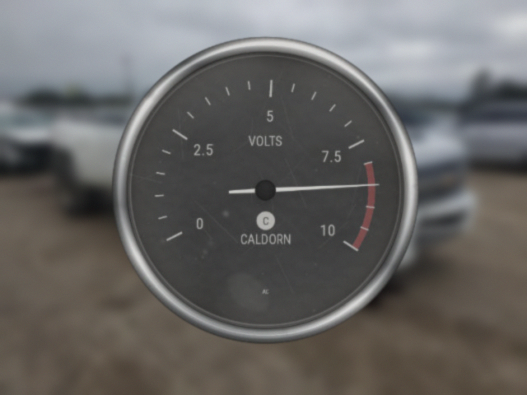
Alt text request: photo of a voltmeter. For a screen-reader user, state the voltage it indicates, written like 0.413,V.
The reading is 8.5,V
